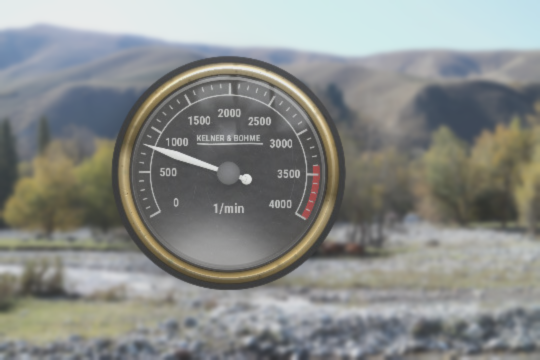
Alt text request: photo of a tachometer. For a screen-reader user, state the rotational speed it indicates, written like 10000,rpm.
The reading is 800,rpm
